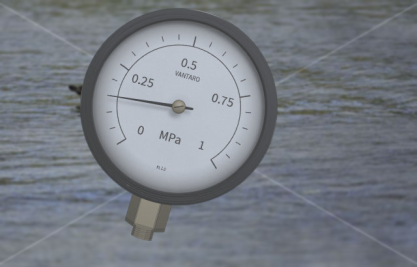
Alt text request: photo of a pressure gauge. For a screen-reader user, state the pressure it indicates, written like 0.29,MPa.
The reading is 0.15,MPa
